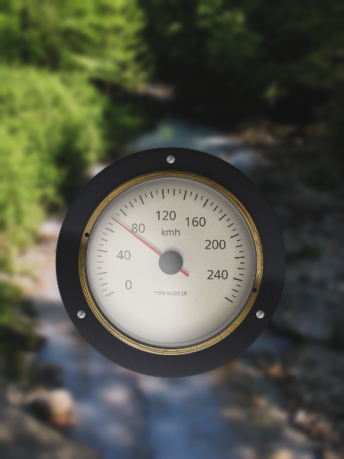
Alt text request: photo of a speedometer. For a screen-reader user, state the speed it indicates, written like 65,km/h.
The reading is 70,km/h
